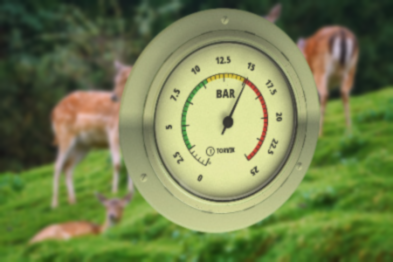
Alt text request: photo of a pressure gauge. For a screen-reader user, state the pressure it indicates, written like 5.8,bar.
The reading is 15,bar
